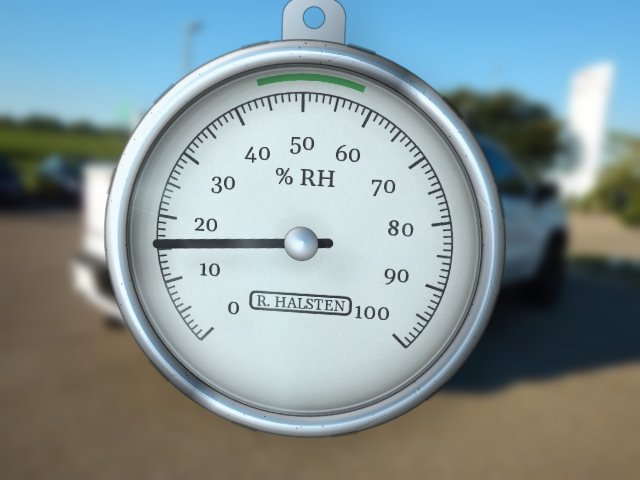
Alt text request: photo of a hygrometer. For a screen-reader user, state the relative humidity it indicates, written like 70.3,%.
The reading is 16,%
